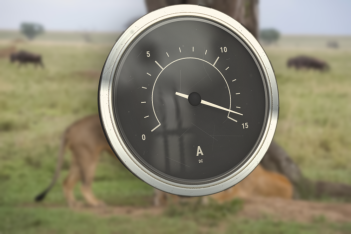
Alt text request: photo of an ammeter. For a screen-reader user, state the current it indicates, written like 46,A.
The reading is 14.5,A
